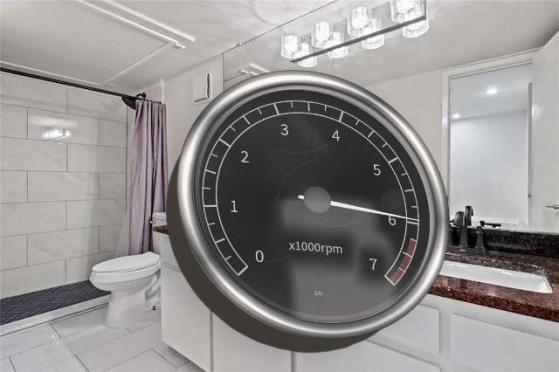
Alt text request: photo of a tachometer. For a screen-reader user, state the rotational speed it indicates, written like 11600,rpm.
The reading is 6000,rpm
